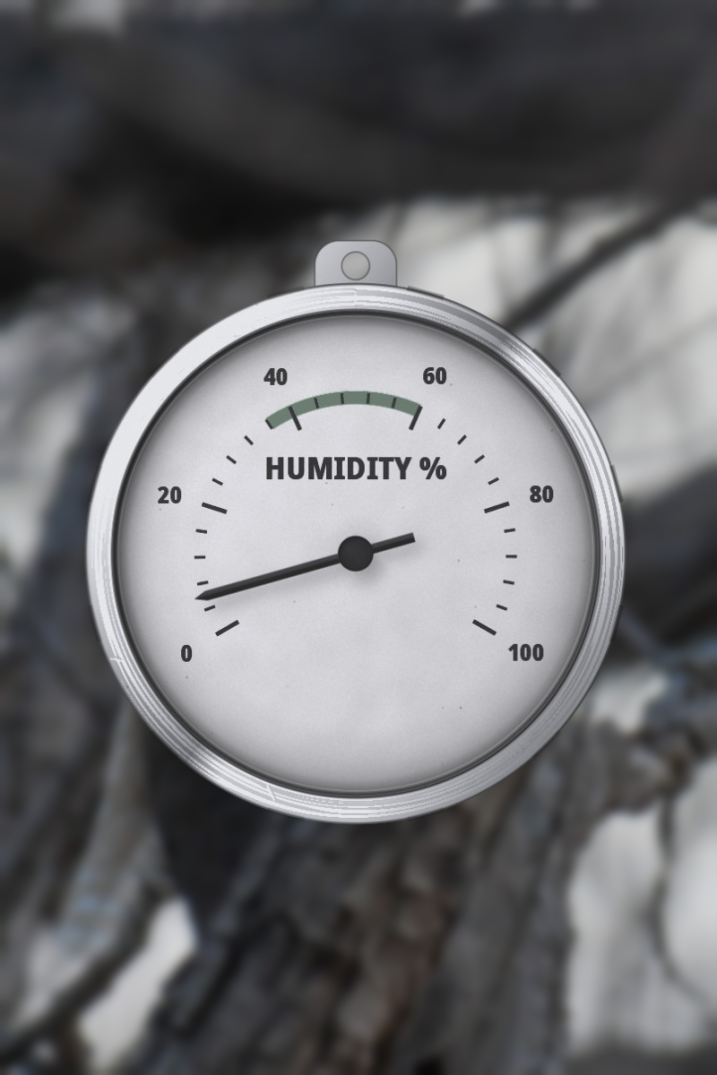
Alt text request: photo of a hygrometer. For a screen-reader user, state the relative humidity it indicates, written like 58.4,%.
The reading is 6,%
